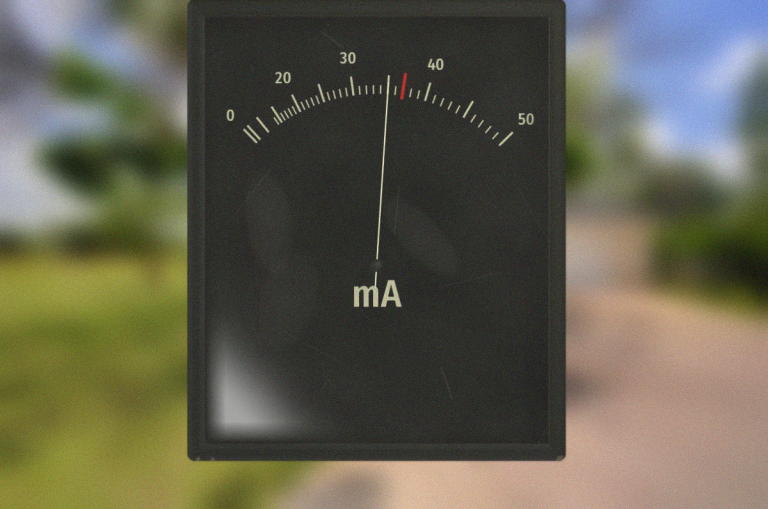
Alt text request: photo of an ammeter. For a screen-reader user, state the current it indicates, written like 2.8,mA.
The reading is 35,mA
